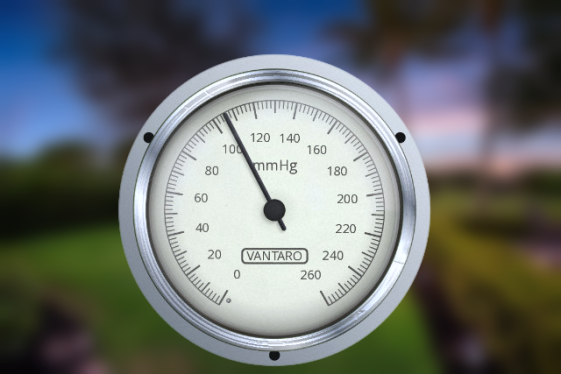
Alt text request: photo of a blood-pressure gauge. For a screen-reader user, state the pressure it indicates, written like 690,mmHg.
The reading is 106,mmHg
